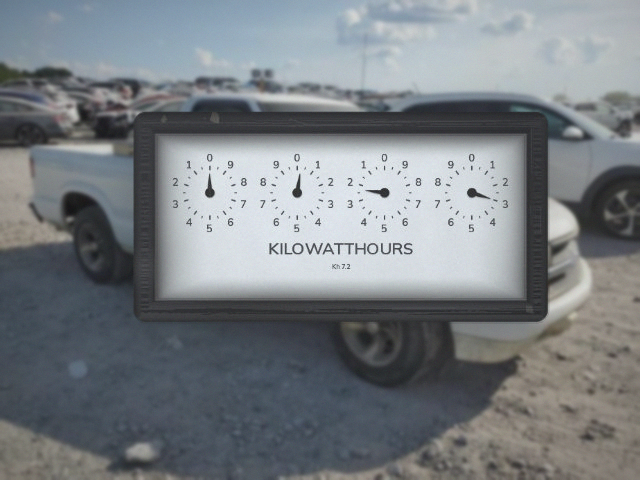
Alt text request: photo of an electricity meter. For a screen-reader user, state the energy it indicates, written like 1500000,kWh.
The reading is 23,kWh
